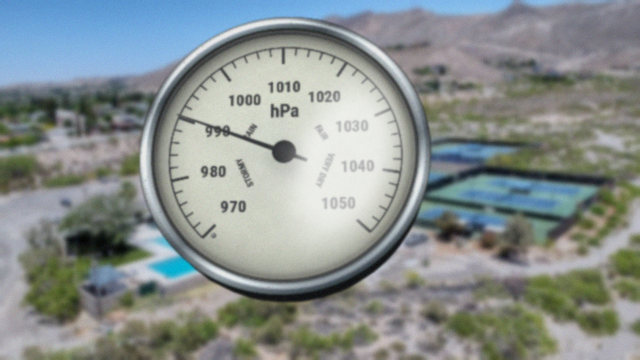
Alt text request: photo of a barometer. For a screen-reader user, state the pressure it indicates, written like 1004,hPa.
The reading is 990,hPa
